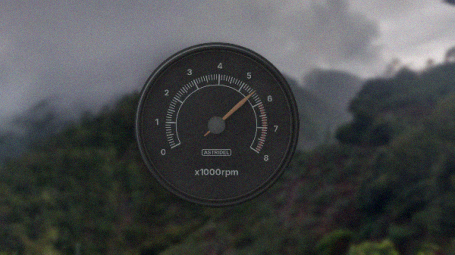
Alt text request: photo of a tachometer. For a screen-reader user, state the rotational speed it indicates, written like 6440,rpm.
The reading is 5500,rpm
